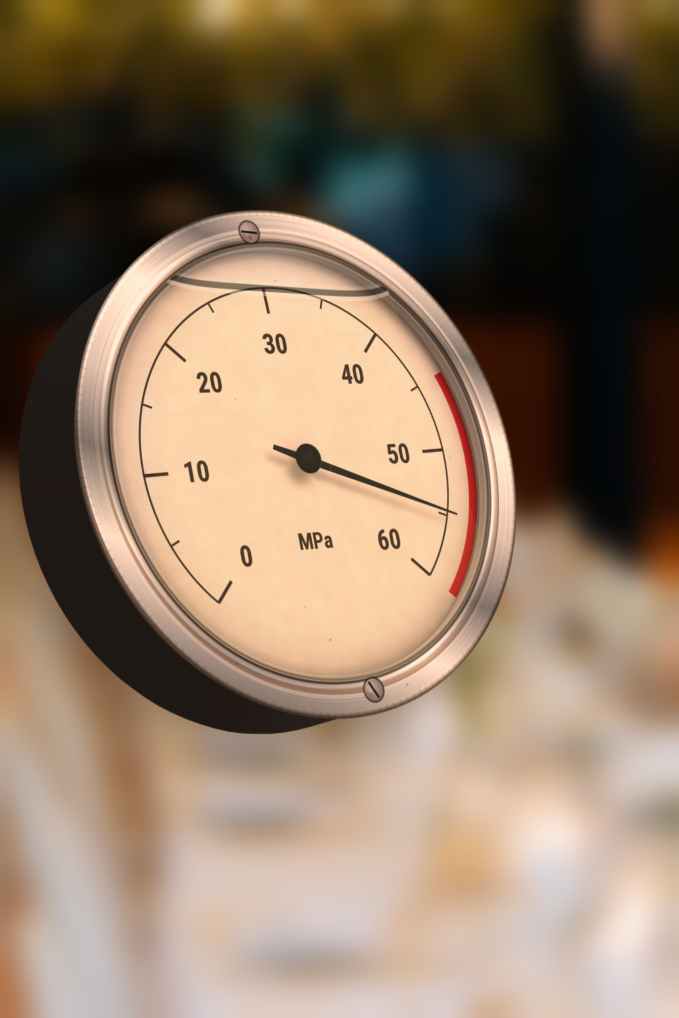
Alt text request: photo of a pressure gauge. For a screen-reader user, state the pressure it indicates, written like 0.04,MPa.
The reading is 55,MPa
